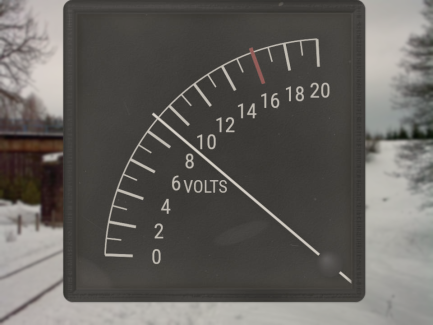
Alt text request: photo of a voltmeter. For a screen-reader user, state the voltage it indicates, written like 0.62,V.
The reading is 9,V
